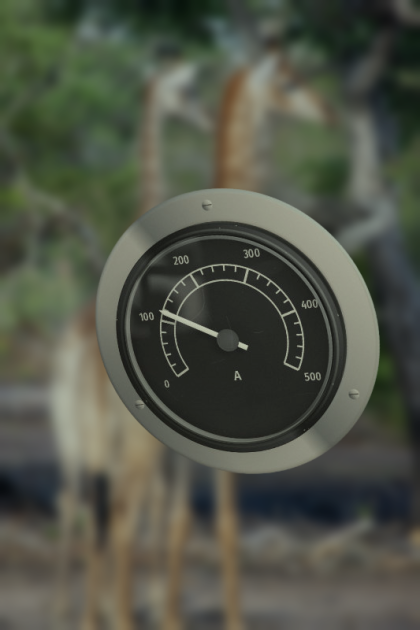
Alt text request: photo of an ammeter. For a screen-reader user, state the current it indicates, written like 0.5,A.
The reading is 120,A
